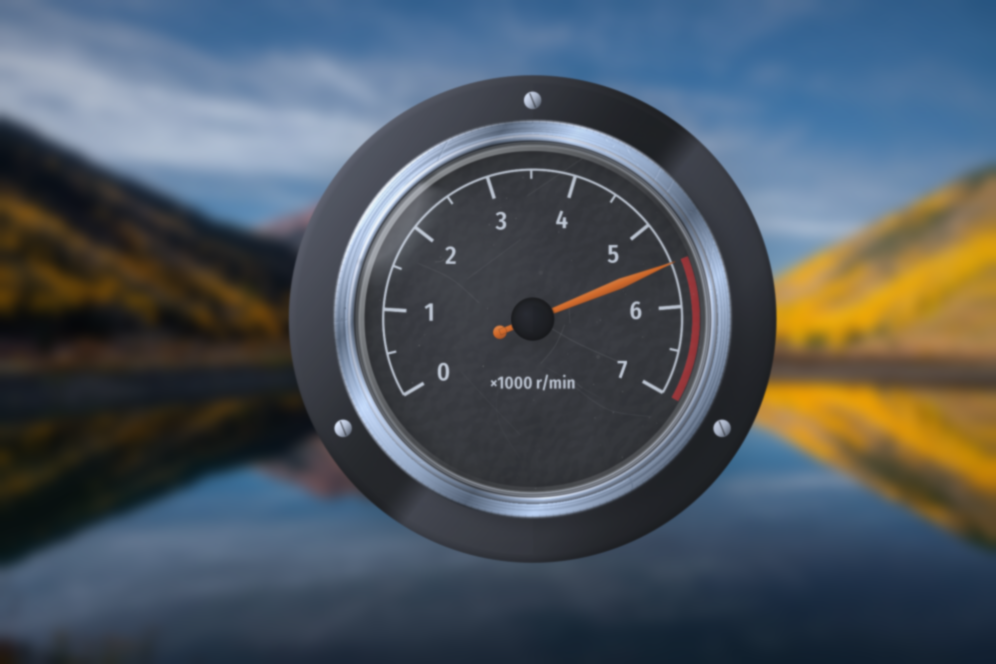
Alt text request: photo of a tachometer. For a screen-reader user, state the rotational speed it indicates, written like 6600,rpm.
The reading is 5500,rpm
